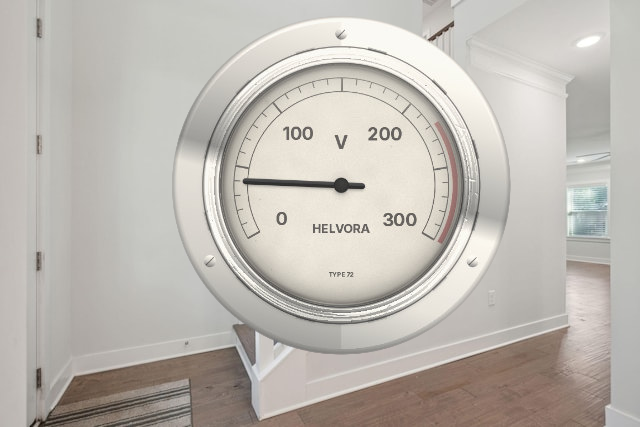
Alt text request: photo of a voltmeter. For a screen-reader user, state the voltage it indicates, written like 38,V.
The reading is 40,V
